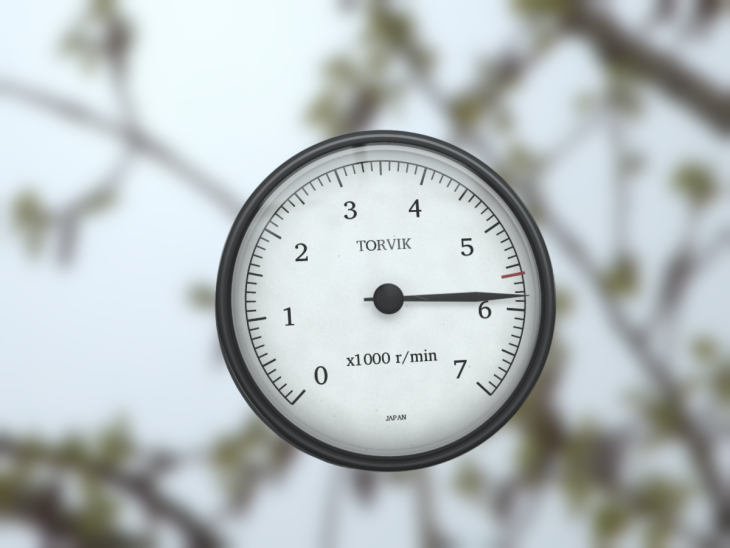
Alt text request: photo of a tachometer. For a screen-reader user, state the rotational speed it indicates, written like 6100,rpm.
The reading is 5850,rpm
